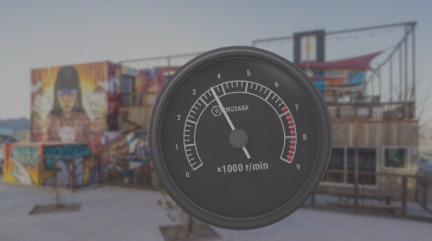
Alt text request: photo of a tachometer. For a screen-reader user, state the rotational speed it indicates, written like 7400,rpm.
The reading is 3600,rpm
